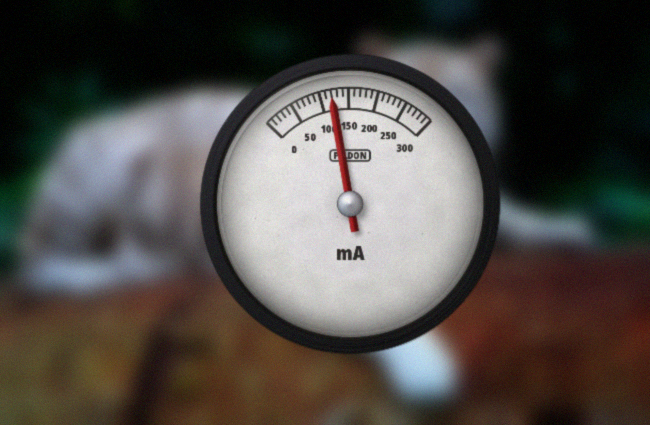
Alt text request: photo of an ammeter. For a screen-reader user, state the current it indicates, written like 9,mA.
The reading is 120,mA
